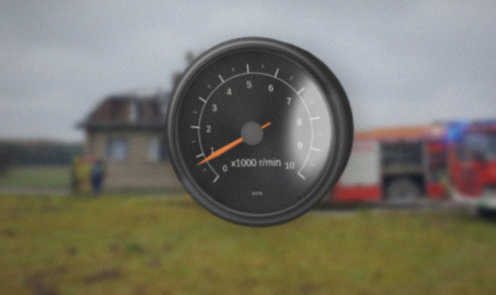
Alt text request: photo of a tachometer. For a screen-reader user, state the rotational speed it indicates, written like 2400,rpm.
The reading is 750,rpm
